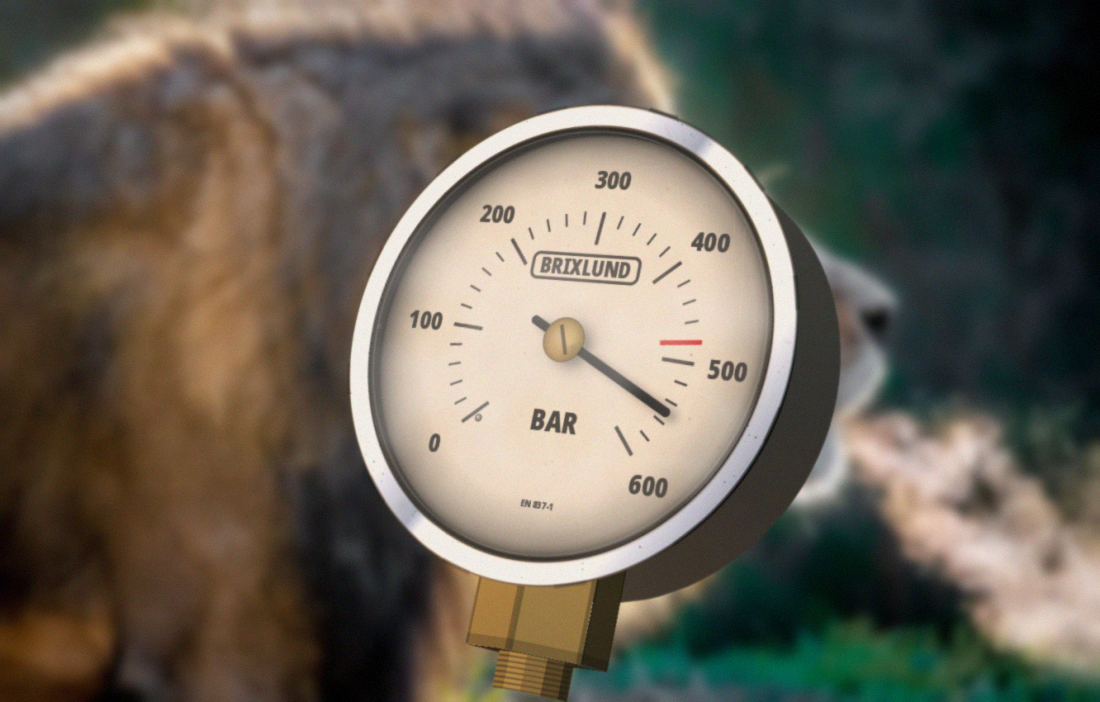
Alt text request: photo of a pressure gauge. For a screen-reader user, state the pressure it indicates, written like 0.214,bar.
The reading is 550,bar
